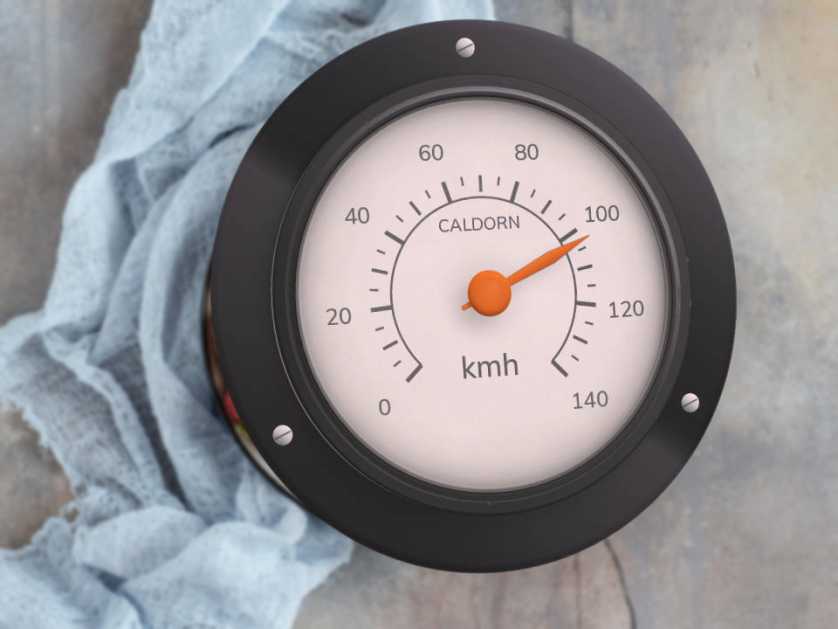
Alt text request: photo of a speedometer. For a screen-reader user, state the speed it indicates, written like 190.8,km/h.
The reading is 102.5,km/h
